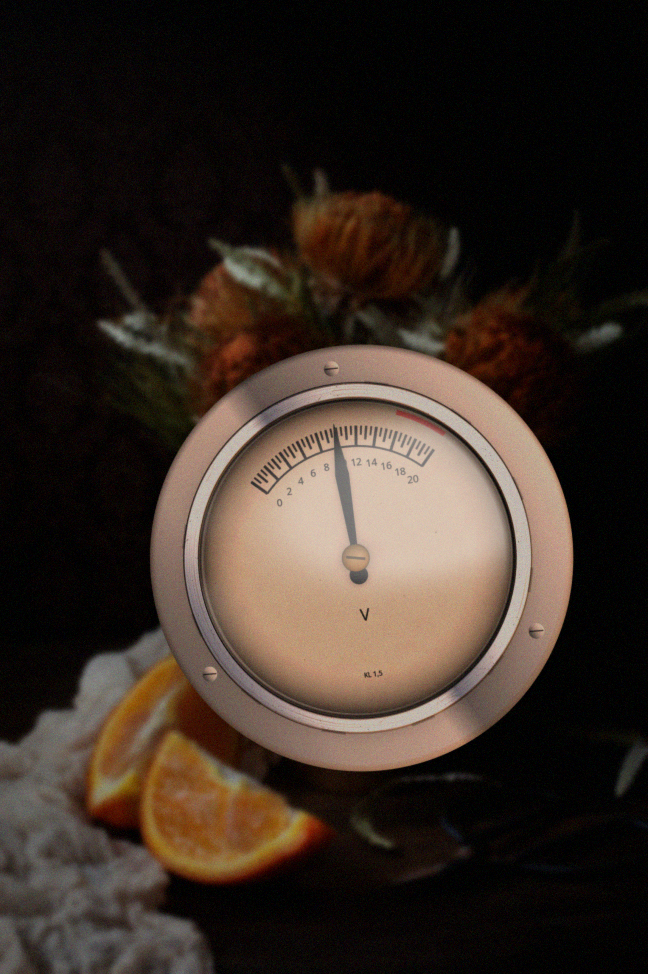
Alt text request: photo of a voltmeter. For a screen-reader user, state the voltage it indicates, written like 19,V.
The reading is 10,V
